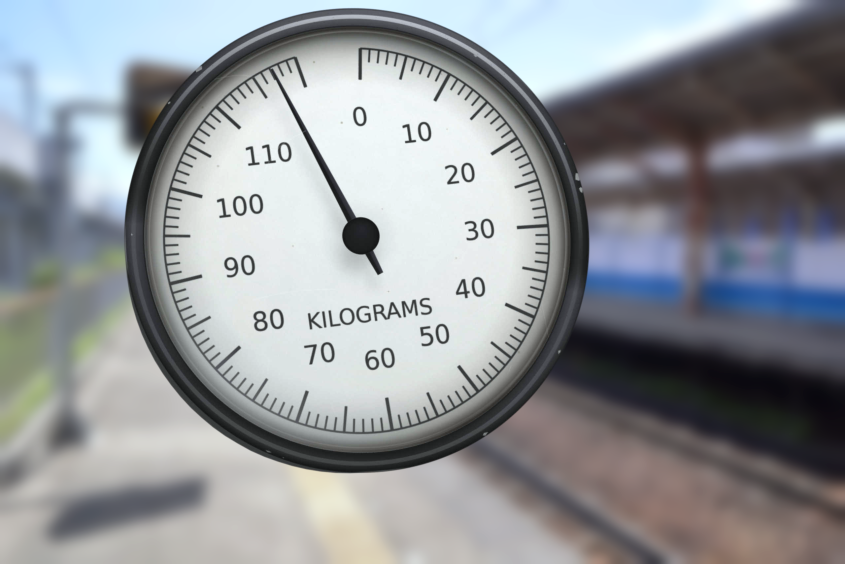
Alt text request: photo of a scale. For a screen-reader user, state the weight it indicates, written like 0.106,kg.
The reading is 117,kg
